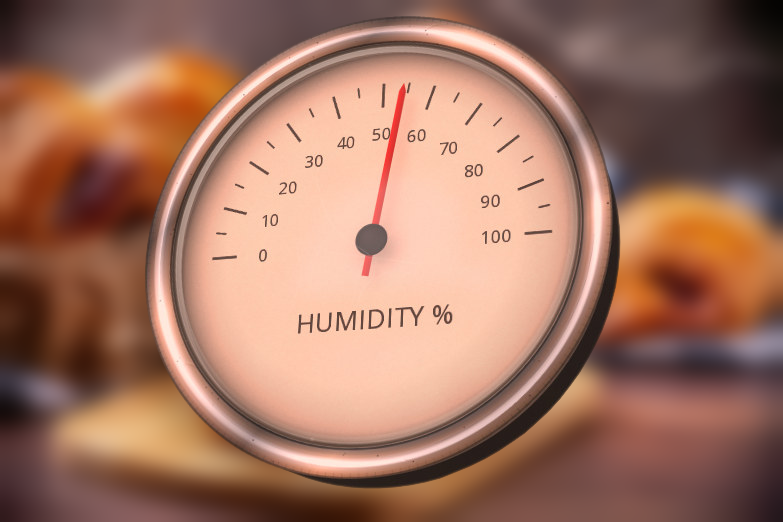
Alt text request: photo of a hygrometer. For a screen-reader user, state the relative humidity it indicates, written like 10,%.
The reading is 55,%
